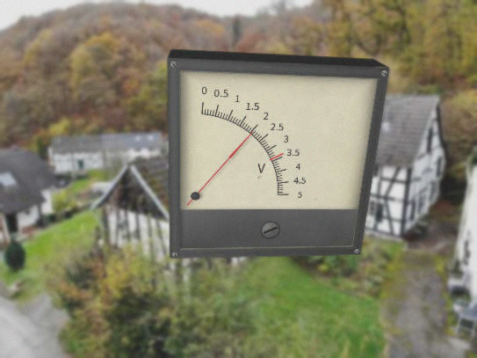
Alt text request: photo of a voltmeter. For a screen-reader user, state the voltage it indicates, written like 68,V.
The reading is 2,V
